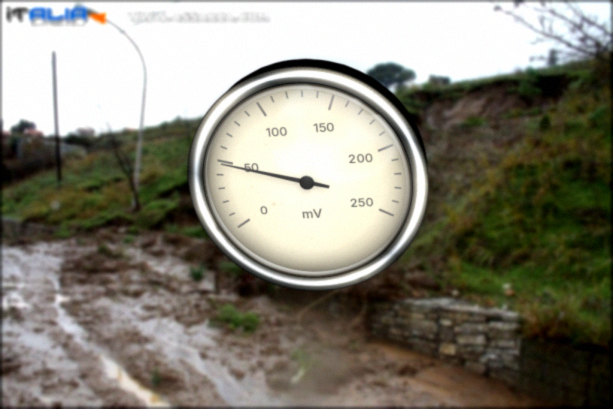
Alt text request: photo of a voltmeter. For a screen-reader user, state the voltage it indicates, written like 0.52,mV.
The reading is 50,mV
